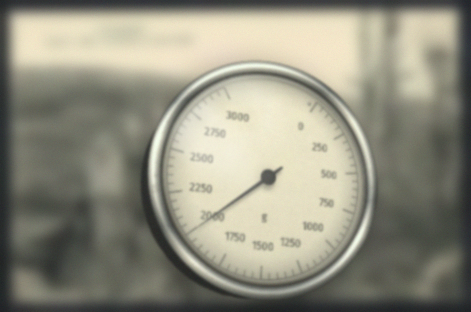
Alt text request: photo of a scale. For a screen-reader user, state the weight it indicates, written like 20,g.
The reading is 2000,g
